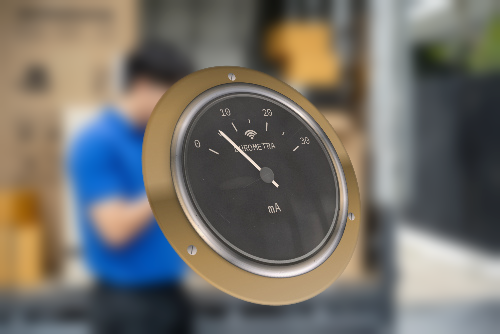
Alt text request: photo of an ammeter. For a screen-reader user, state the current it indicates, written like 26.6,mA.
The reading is 5,mA
